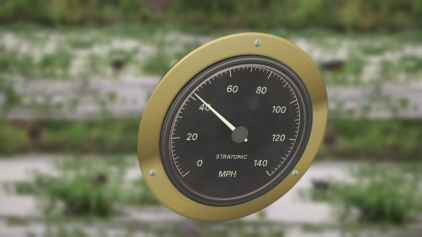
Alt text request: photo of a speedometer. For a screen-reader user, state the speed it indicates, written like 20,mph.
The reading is 42,mph
